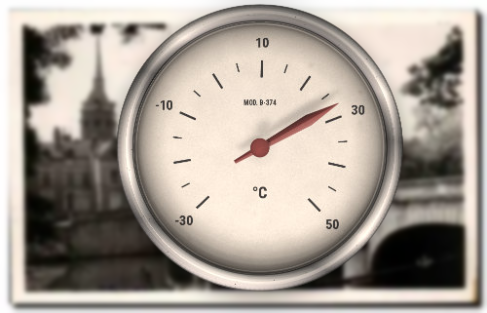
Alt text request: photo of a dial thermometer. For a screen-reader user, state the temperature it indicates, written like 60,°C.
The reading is 27.5,°C
